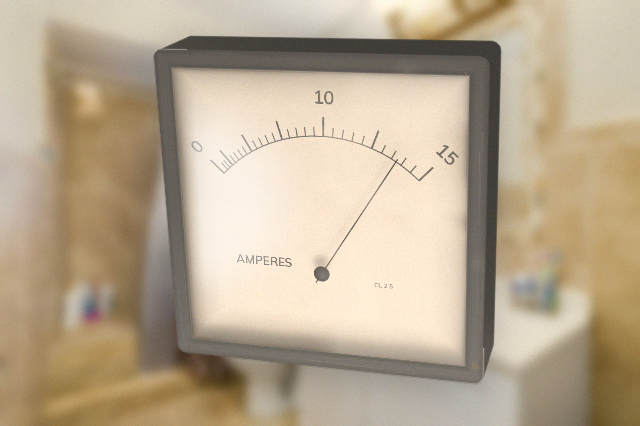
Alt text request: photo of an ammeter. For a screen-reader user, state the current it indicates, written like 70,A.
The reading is 13.75,A
